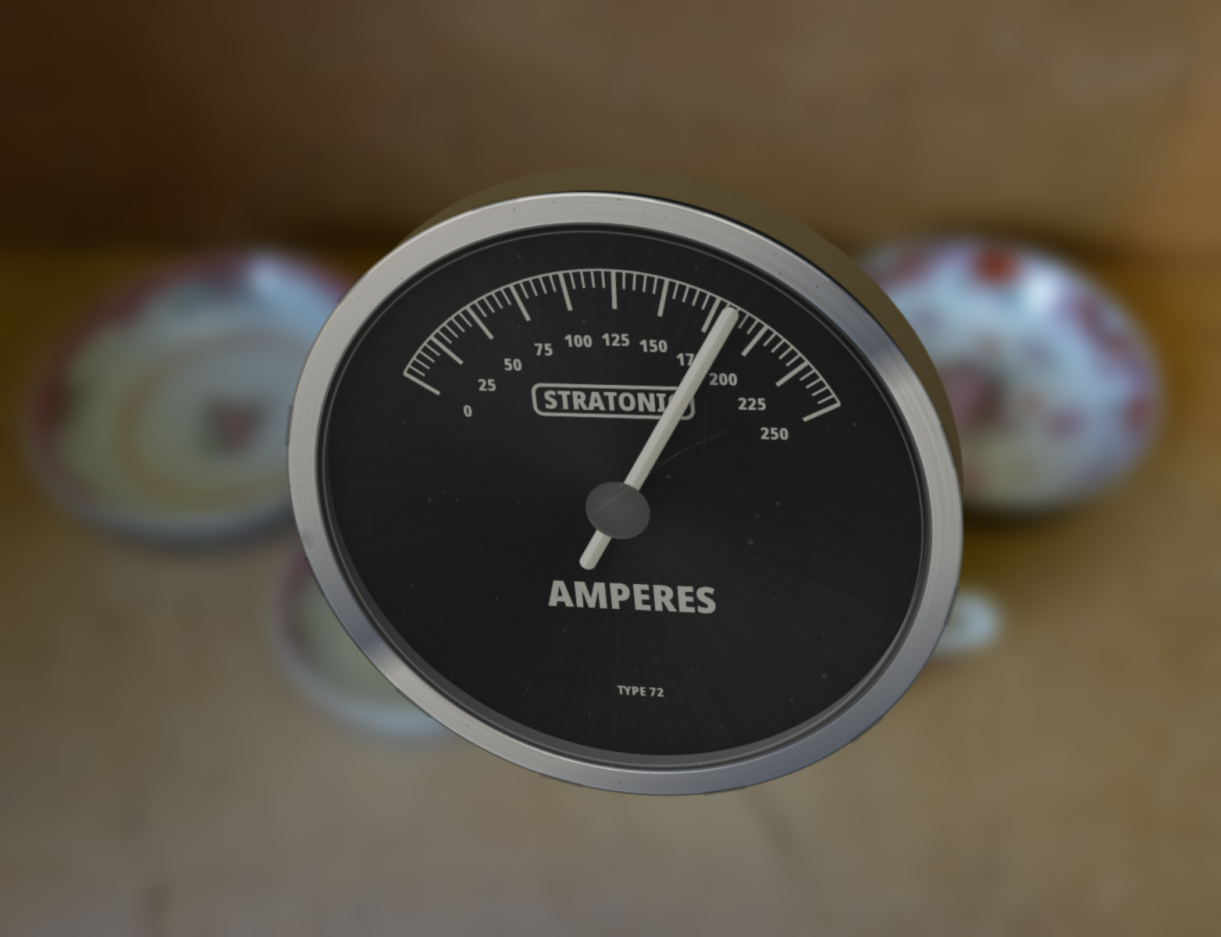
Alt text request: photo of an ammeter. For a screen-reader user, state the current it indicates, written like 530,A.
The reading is 182.5,A
